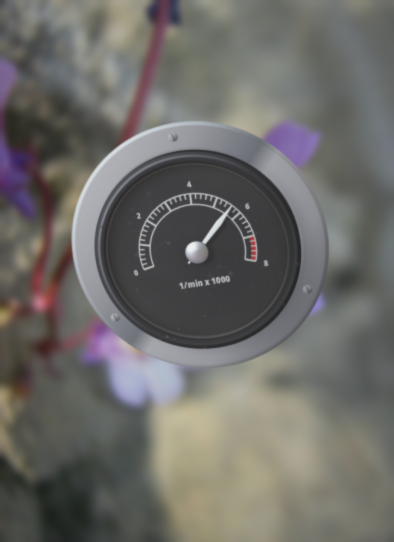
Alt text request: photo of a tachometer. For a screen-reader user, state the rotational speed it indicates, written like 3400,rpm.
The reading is 5600,rpm
